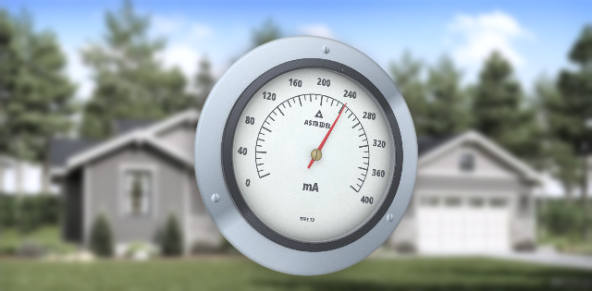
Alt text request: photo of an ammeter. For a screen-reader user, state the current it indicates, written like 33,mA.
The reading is 240,mA
